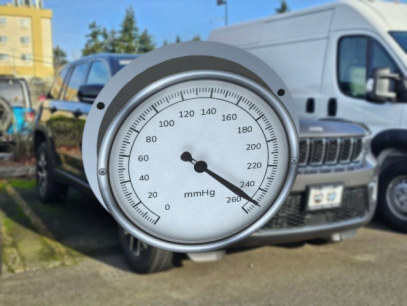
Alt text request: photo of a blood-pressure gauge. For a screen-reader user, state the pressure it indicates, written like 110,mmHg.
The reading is 250,mmHg
